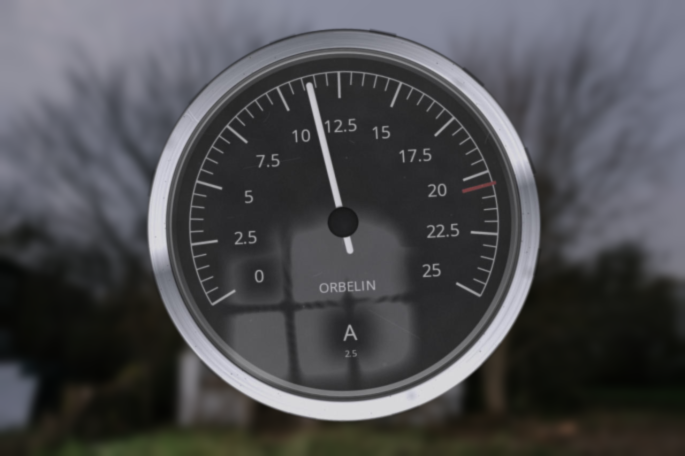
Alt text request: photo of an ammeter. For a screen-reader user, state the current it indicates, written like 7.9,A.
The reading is 11.25,A
